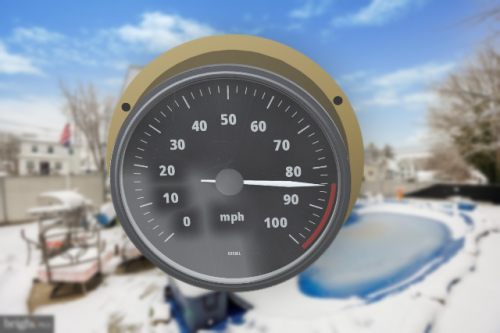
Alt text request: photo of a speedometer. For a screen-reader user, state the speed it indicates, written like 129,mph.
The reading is 84,mph
